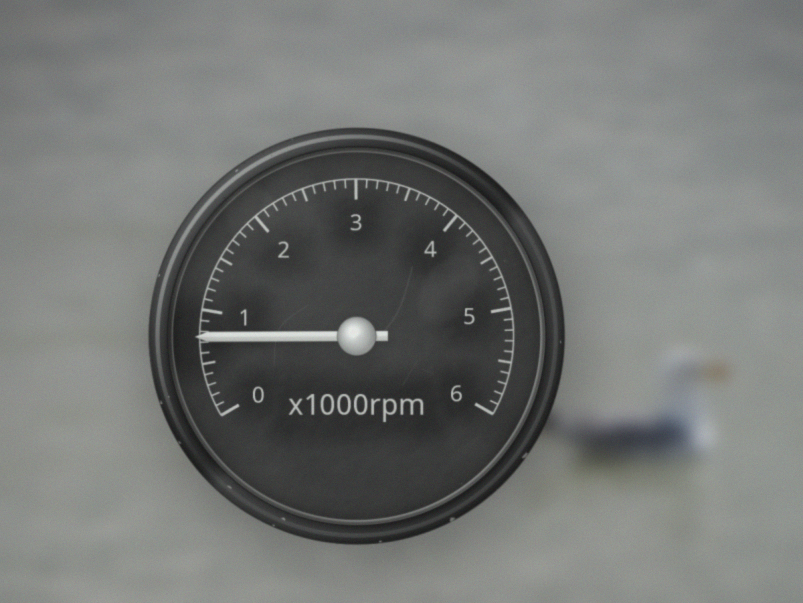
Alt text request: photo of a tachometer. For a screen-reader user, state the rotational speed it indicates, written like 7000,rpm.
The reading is 750,rpm
